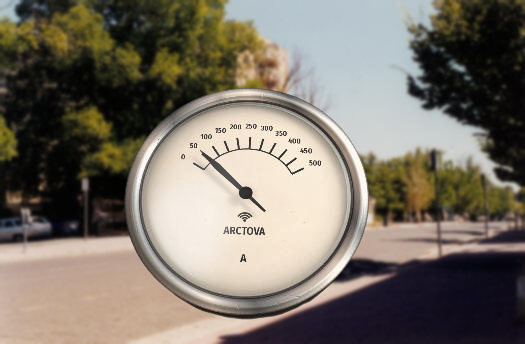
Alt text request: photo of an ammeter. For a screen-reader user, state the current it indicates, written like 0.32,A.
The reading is 50,A
